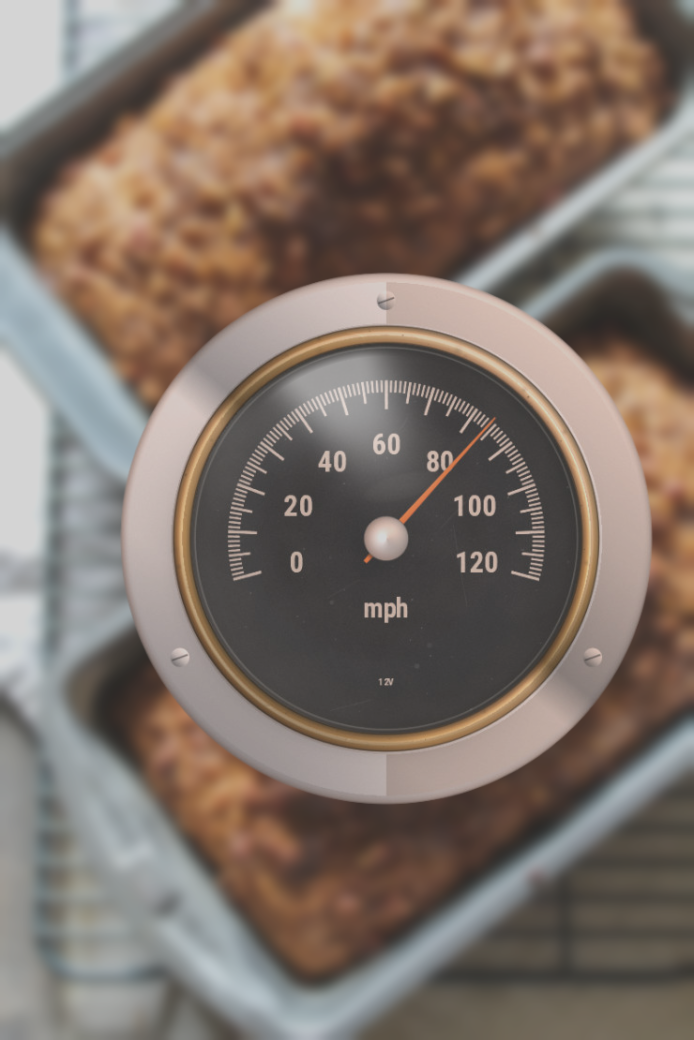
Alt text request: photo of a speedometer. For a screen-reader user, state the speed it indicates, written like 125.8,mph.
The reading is 84,mph
